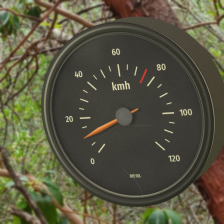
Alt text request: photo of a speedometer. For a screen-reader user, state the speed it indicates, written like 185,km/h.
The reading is 10,km/h
